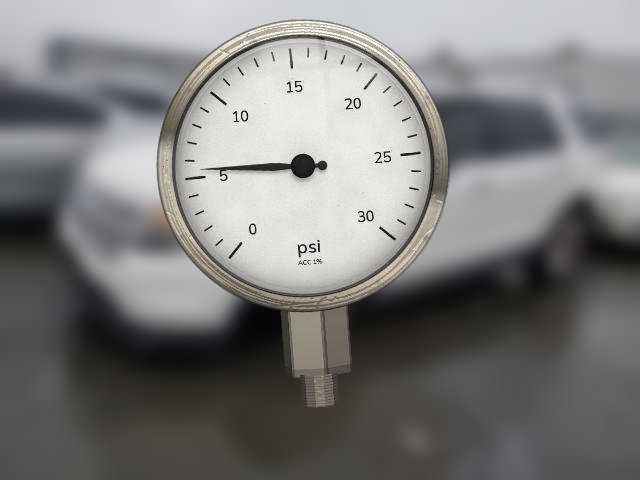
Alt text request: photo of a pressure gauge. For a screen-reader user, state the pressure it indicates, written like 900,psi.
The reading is 5.5,psi
